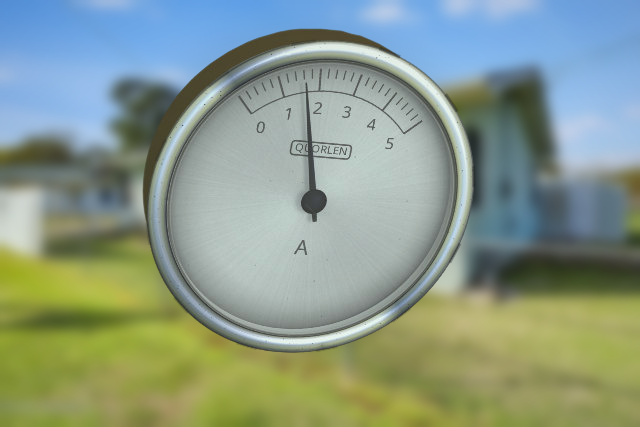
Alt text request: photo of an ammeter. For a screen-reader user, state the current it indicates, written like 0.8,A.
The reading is 1.6,A
